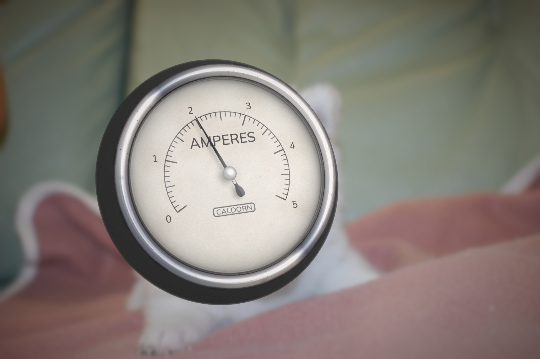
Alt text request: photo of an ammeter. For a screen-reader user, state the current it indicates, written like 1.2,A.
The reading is 2,A
